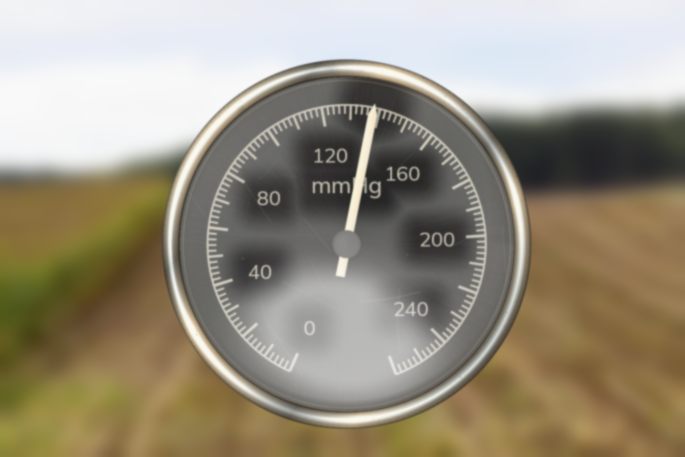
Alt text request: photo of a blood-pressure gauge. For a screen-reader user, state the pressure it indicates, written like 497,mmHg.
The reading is 138,mmHg
